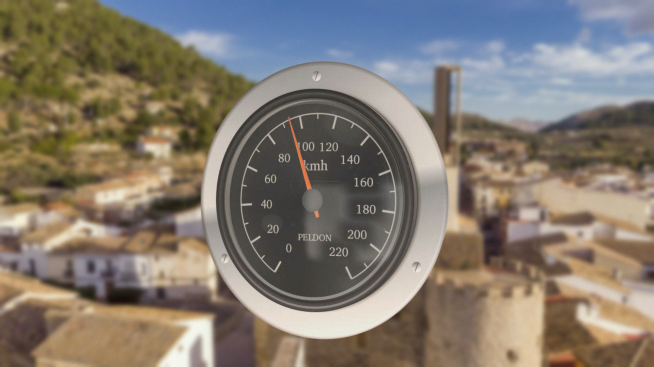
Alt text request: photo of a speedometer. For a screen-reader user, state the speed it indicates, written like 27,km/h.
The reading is 95,km/h
